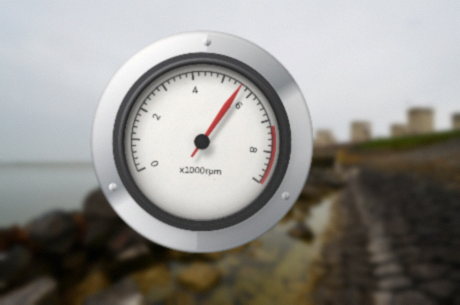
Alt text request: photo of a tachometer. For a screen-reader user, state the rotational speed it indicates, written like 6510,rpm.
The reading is 5600,rpm
